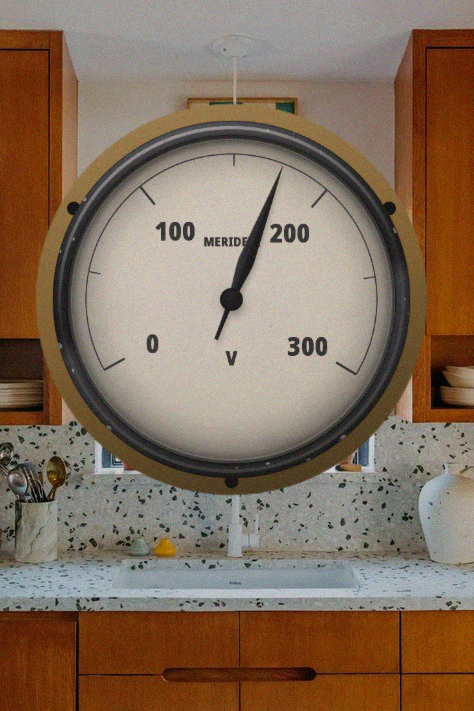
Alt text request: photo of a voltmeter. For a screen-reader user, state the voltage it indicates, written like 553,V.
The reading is 175,V
